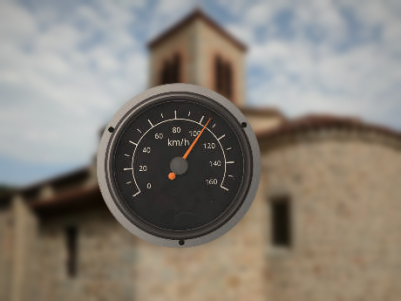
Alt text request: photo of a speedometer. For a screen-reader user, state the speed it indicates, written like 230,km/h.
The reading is 105,km/h
